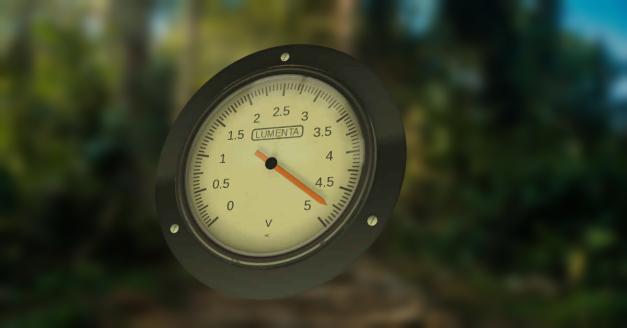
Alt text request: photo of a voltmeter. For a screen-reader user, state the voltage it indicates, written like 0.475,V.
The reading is 4.8,V
